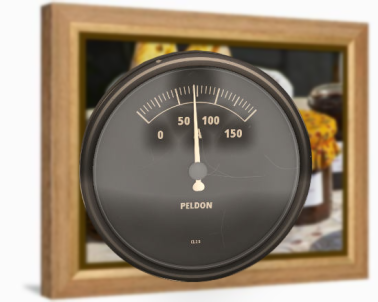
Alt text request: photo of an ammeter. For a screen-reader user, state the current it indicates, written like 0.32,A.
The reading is 70,A
